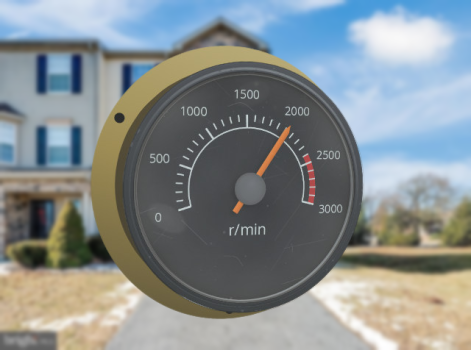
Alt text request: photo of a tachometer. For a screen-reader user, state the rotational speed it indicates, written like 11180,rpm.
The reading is 2000,rpm
